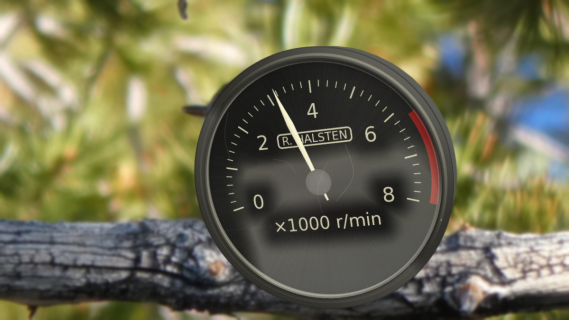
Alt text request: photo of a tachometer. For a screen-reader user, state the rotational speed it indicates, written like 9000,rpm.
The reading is 3200,rpm
